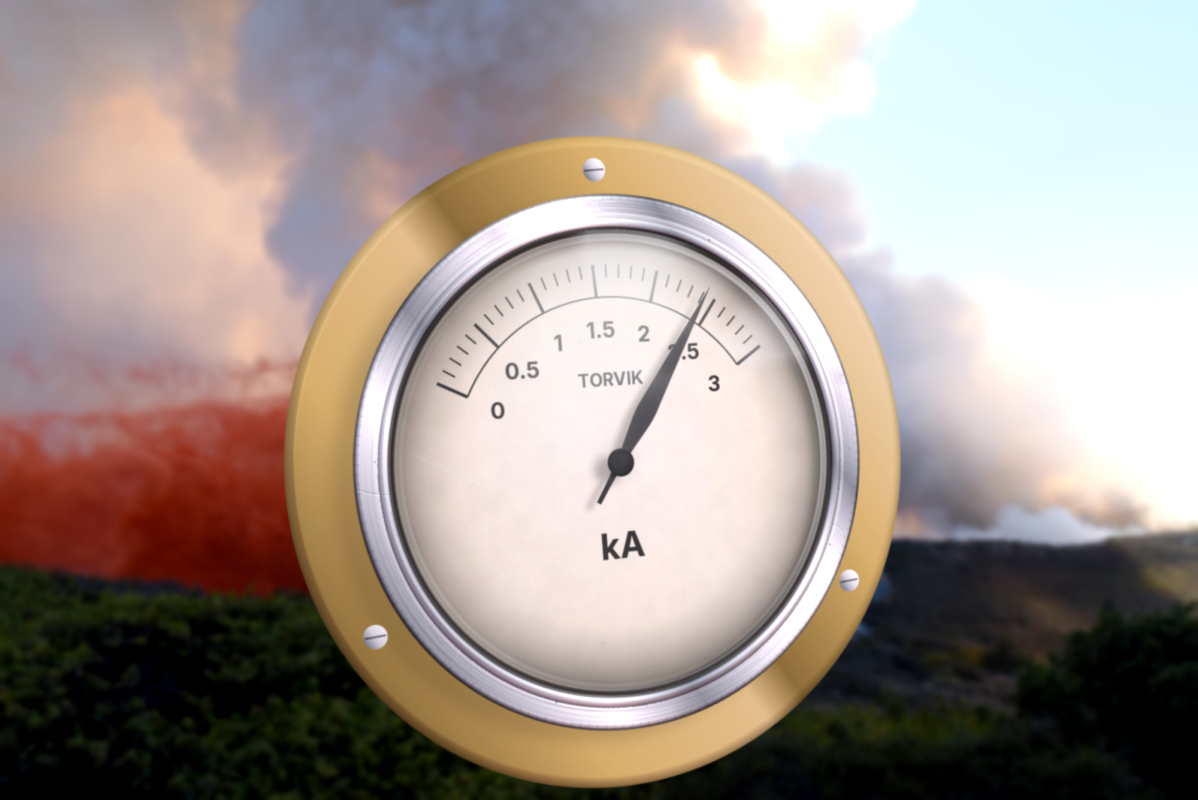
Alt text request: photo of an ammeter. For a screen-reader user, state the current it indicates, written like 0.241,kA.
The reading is 2.4,kA
